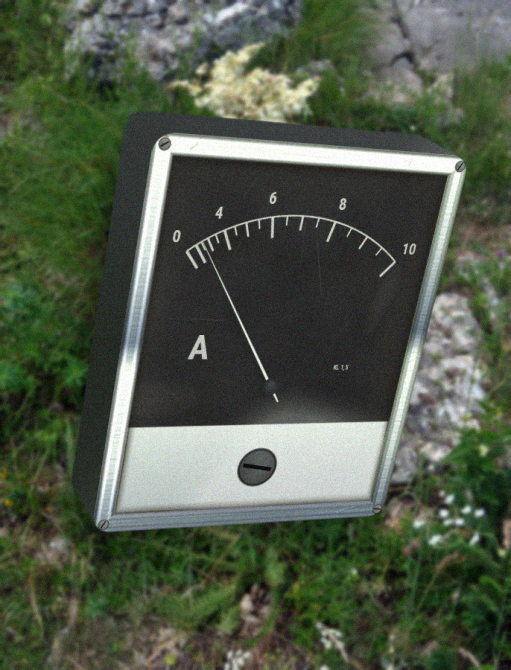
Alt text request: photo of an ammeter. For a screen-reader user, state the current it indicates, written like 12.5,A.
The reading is 2.5,A
